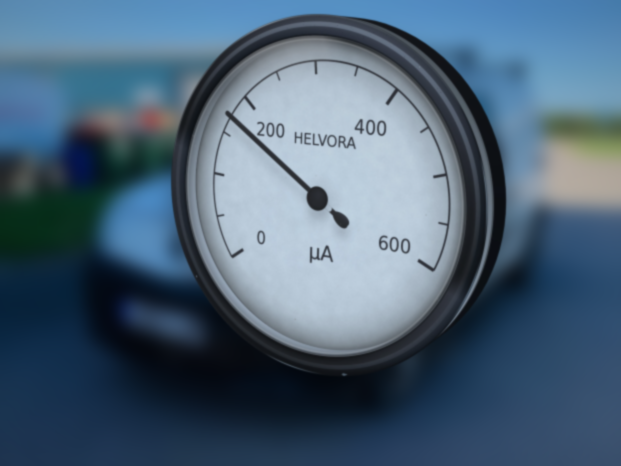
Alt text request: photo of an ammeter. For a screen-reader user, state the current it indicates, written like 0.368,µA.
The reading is 175,µA
